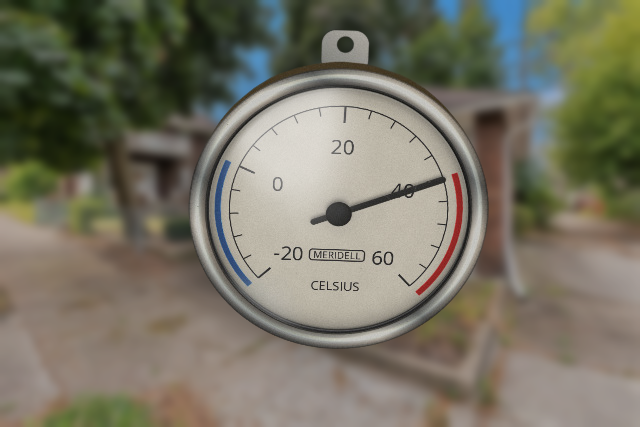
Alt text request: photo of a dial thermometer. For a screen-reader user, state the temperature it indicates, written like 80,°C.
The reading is 40,°C
